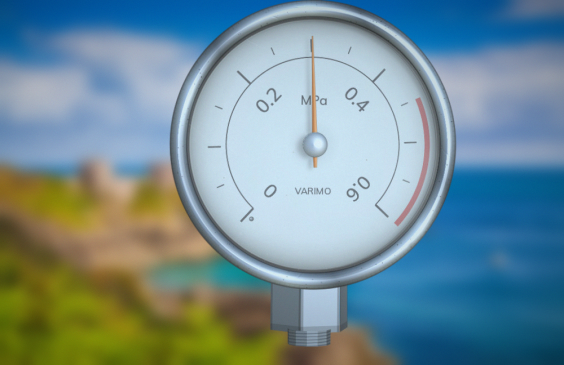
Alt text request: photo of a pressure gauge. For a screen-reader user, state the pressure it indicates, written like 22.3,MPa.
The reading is 0.3,MPa
